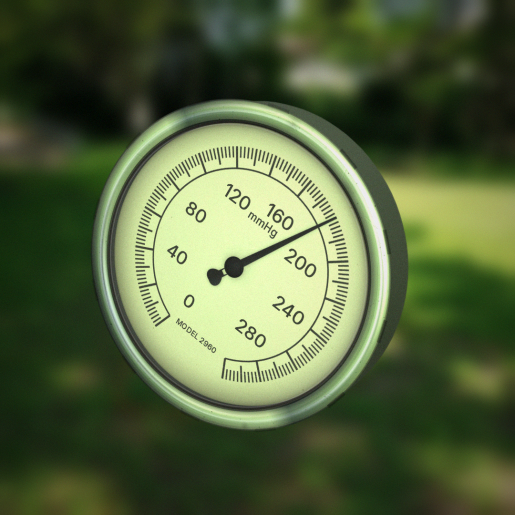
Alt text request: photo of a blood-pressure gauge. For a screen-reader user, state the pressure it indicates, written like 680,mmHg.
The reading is 180,mmHg
